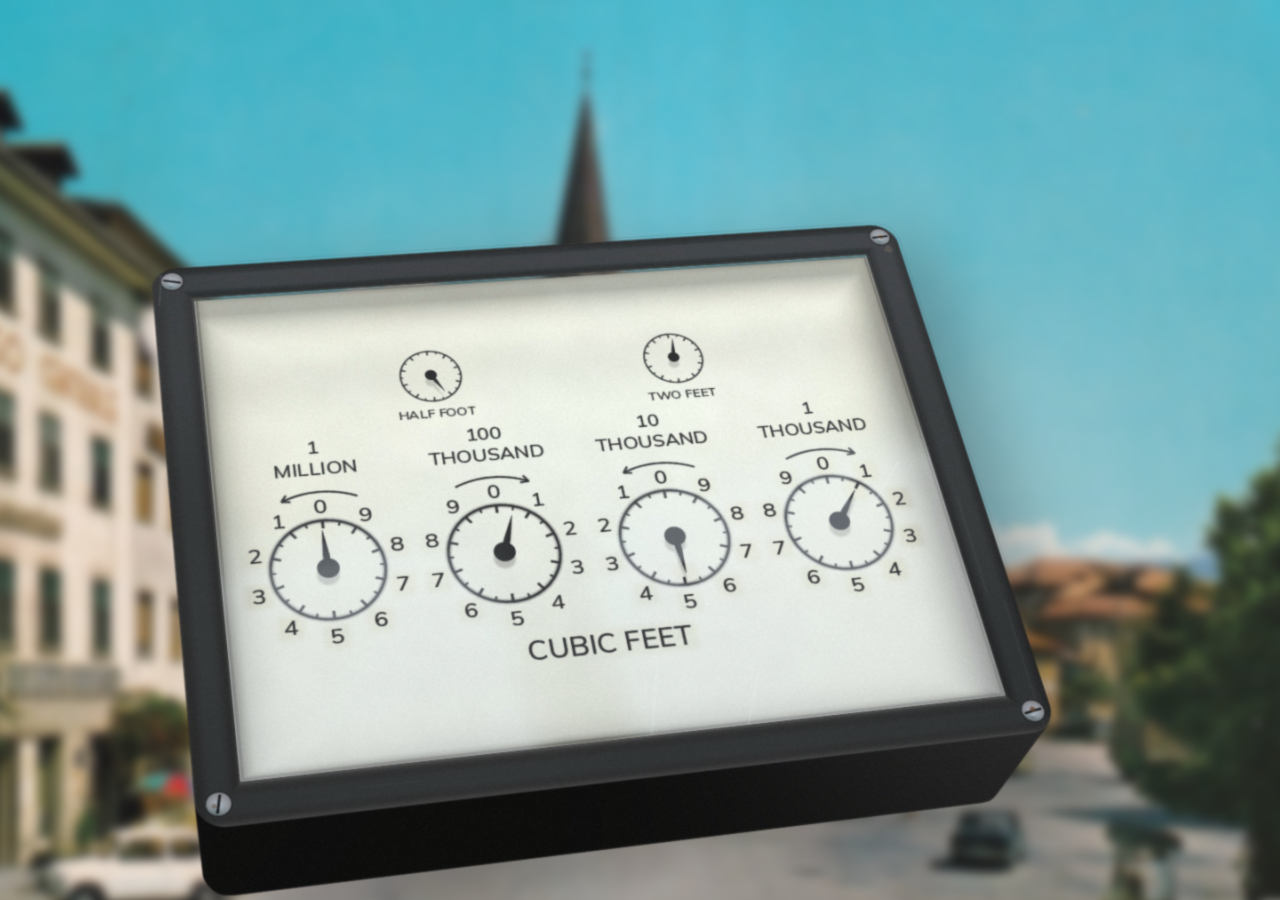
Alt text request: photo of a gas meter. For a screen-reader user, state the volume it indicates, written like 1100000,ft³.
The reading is 5100,ft³
